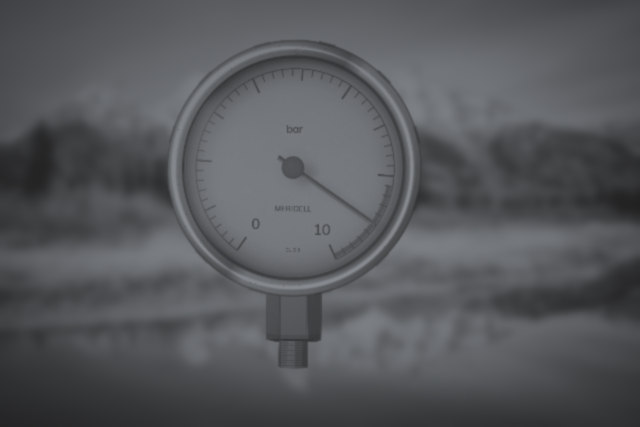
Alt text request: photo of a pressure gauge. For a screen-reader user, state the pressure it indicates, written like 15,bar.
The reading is 9,bar
